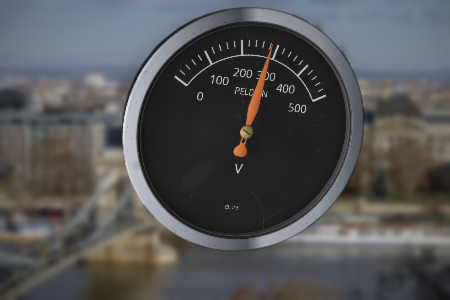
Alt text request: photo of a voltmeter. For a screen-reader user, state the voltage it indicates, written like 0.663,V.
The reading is 280,V
